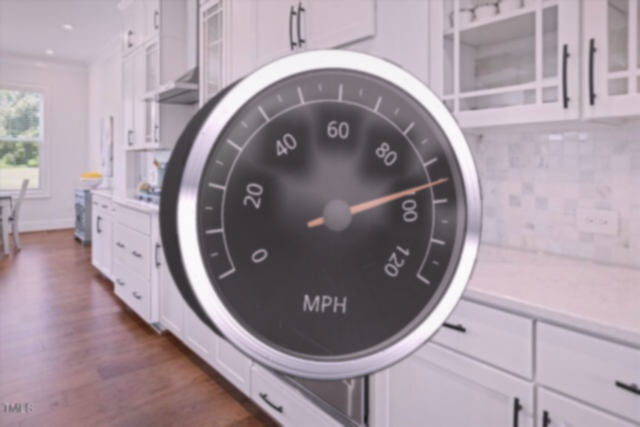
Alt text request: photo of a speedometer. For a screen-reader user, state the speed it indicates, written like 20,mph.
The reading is 95,mph
